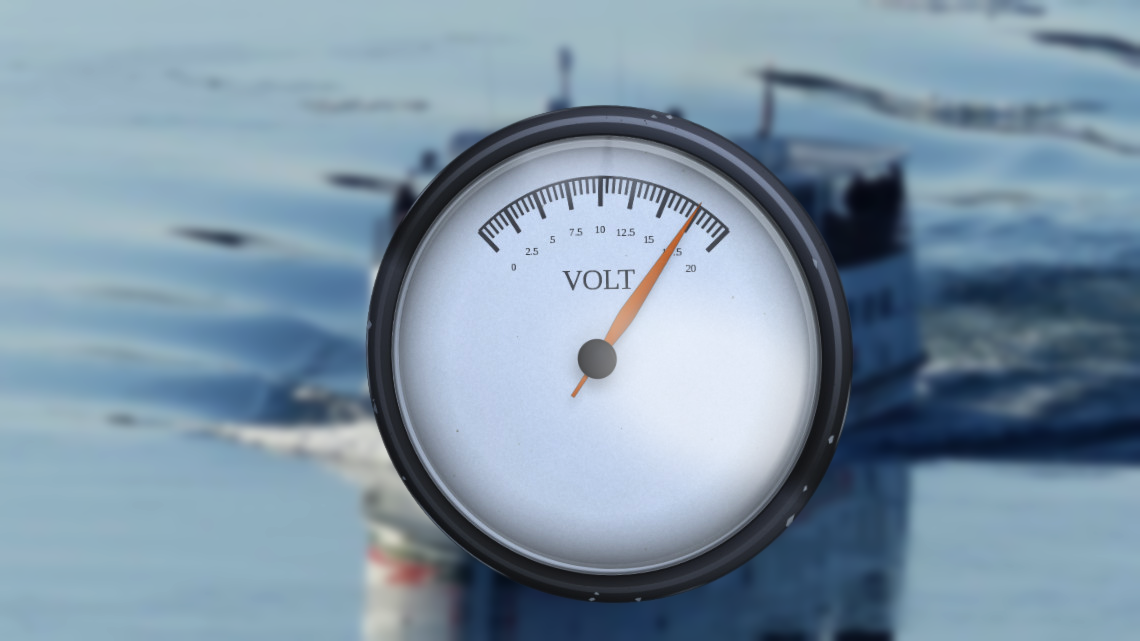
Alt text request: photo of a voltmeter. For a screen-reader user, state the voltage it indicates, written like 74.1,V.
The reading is 17.5,V
